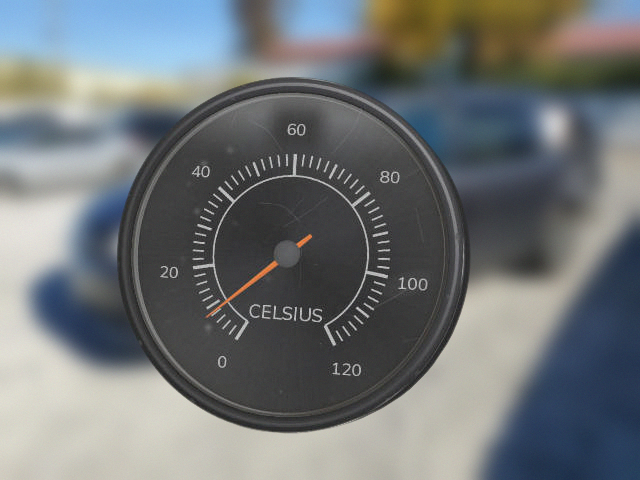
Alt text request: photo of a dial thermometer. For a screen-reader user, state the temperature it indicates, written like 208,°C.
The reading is 8,°C
